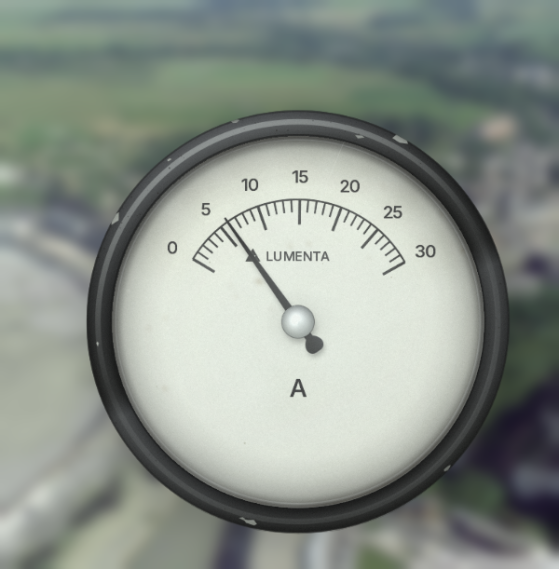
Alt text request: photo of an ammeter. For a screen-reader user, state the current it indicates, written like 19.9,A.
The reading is 6,A
